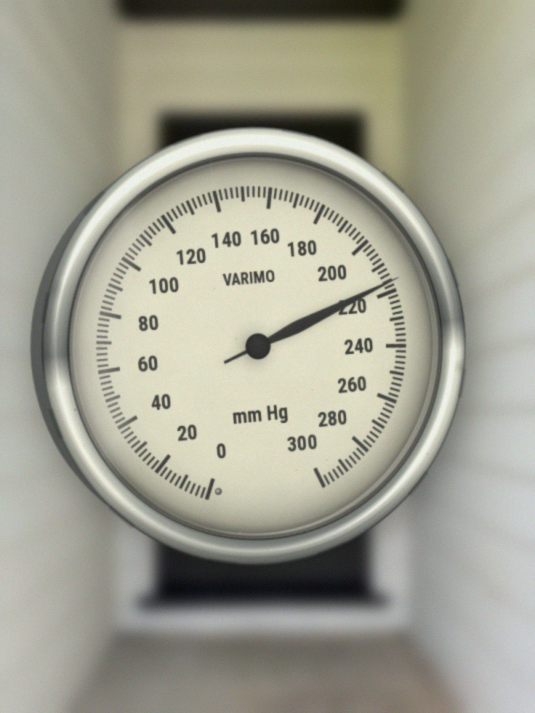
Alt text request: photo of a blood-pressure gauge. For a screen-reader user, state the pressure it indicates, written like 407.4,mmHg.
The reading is 216,mmHg
